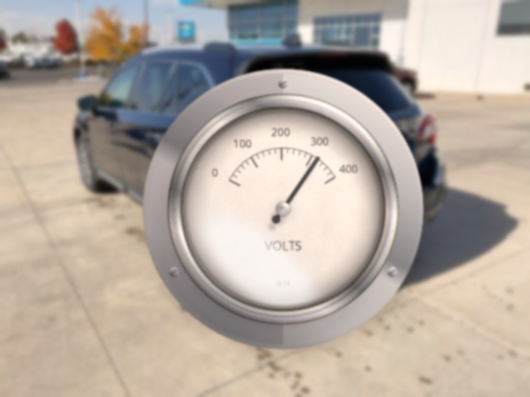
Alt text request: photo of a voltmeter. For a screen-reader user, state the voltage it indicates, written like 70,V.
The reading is 320,V
